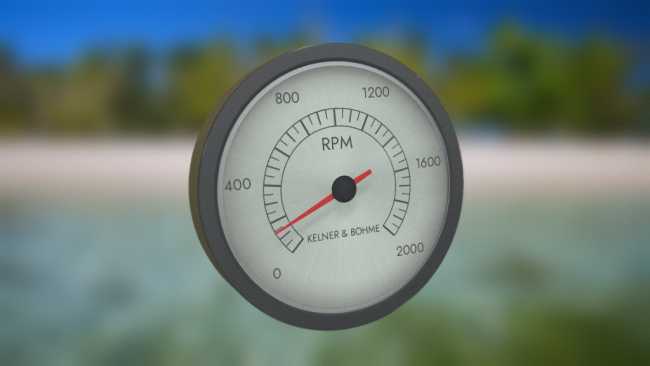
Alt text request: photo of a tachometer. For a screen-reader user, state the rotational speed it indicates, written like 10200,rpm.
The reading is 150,rpm
